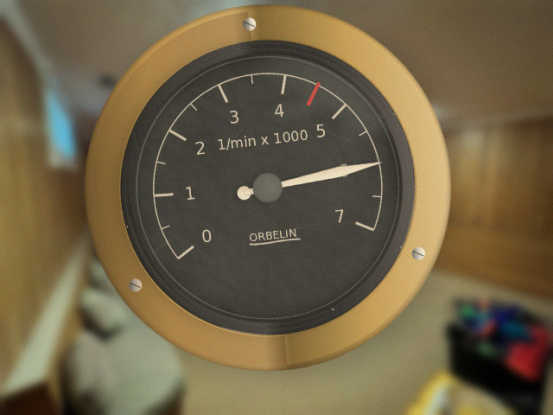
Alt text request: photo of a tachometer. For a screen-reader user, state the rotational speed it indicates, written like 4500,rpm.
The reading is 6000,rpm
